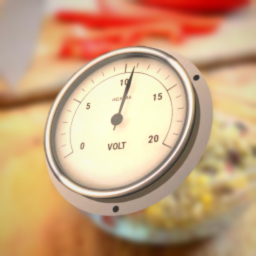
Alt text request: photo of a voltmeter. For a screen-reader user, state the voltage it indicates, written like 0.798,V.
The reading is 11,V
